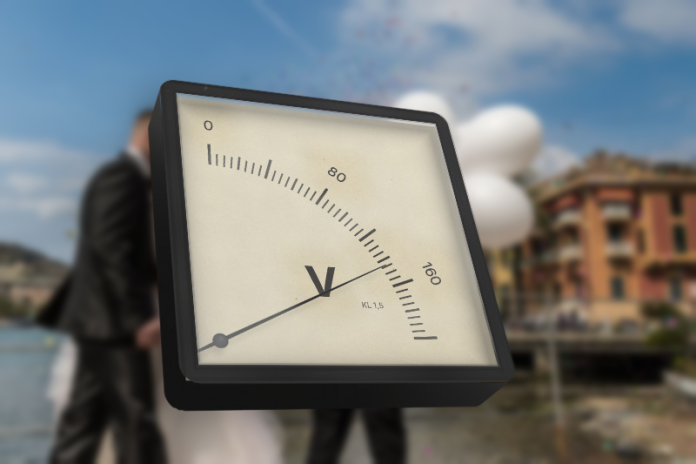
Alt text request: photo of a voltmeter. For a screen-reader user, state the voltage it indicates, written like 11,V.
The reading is 145,V
